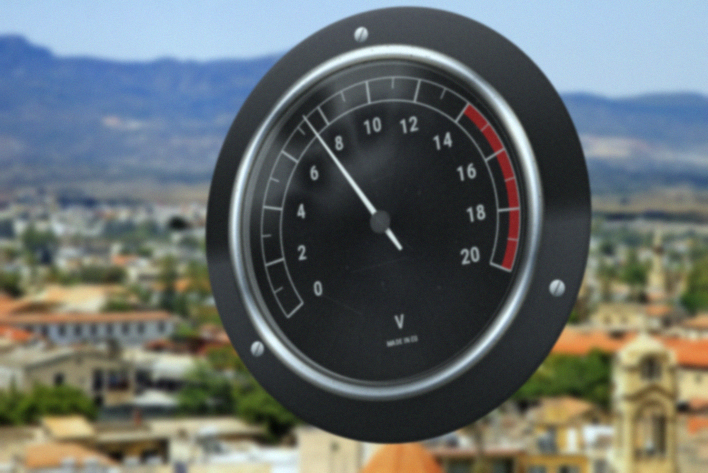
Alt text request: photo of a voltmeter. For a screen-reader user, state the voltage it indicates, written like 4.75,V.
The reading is 7.5,V
